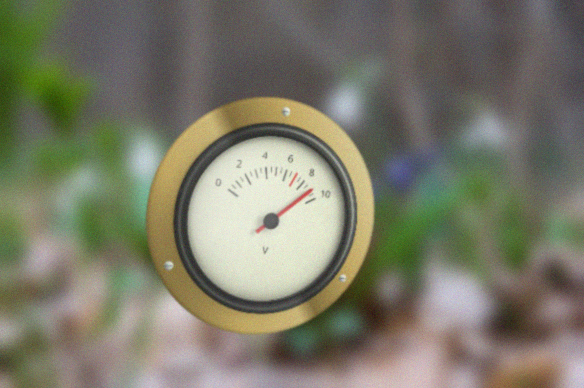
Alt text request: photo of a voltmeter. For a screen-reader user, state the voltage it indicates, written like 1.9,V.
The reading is 9,V
